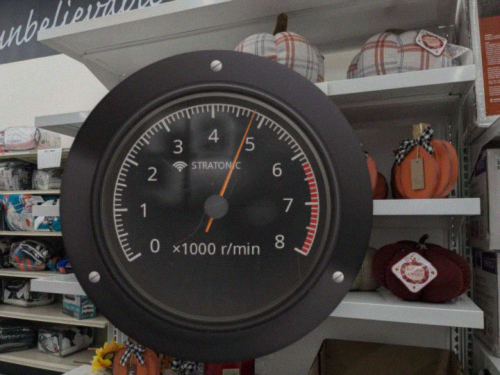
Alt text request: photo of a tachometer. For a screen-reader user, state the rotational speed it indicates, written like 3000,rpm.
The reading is 4800,rpm
